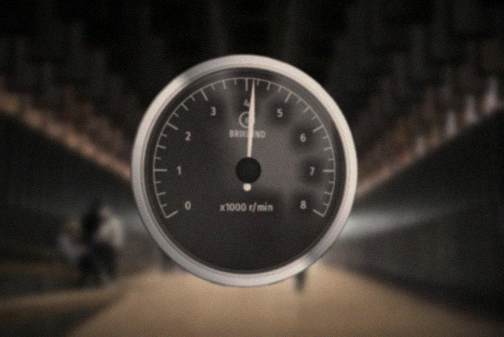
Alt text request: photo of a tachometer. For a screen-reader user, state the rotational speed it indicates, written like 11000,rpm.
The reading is 4125,rpm
